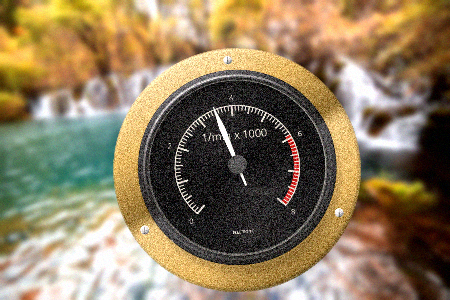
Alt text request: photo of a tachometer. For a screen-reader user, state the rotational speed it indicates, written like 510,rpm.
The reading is 3500,rpm
